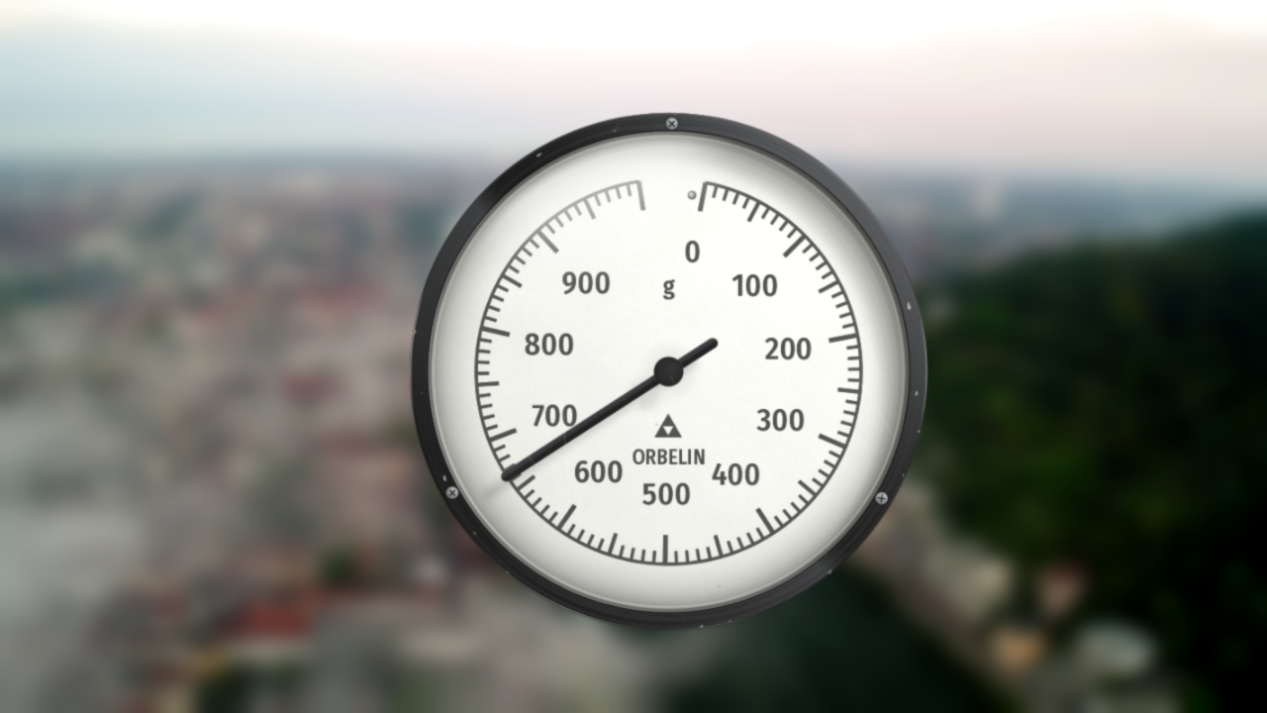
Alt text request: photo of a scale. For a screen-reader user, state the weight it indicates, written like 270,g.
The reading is 665,g
